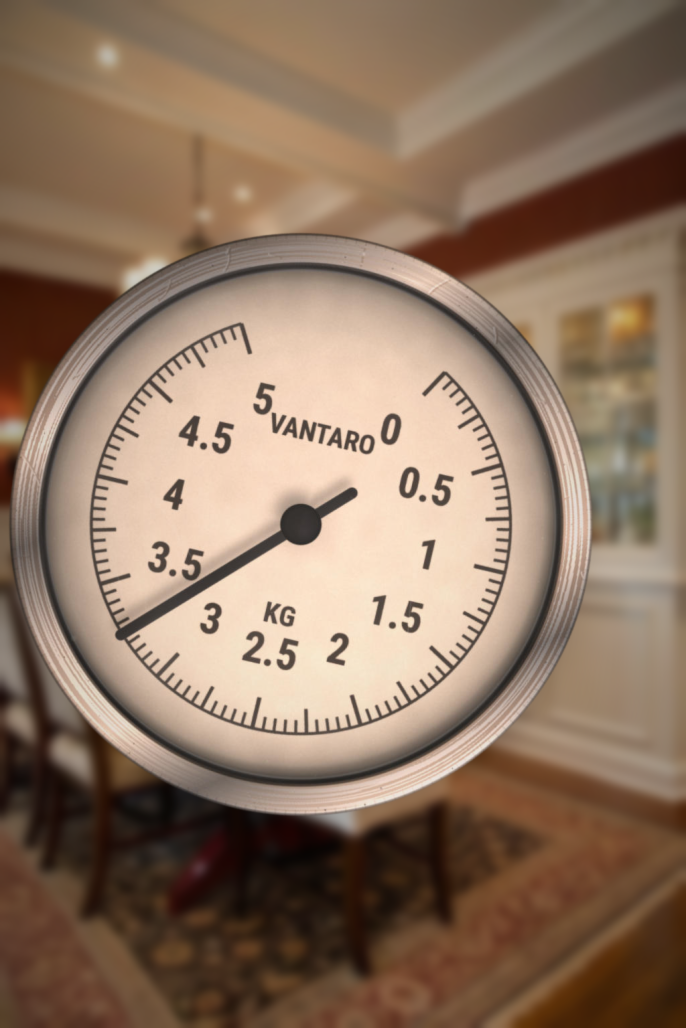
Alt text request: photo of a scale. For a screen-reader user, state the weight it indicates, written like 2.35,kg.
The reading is 3.25,kg
